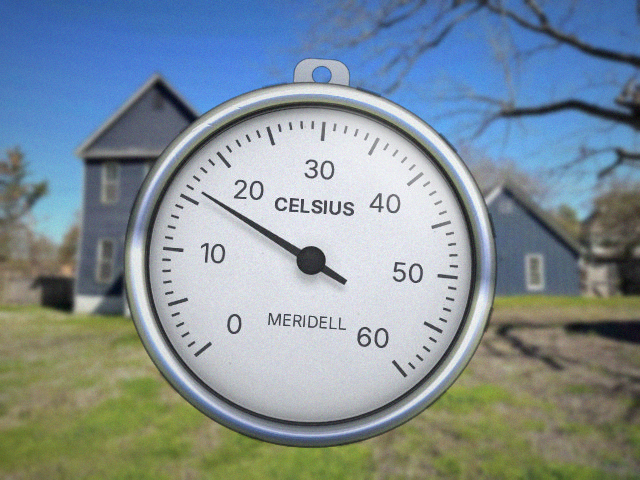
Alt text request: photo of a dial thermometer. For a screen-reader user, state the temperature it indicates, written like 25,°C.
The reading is 16,°C
